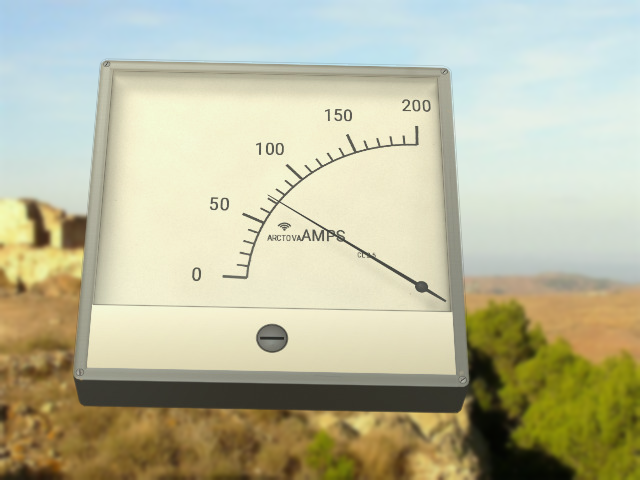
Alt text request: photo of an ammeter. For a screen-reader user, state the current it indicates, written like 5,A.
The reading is 70,A
